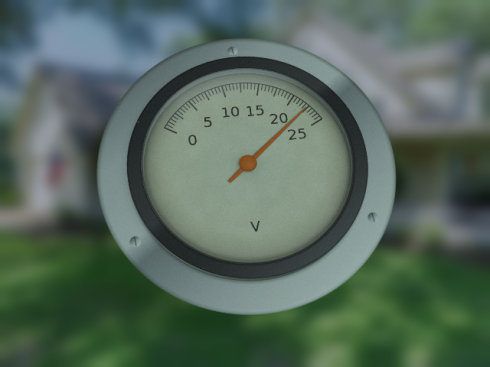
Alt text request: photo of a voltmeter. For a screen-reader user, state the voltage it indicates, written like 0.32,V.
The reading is 22.5,V
